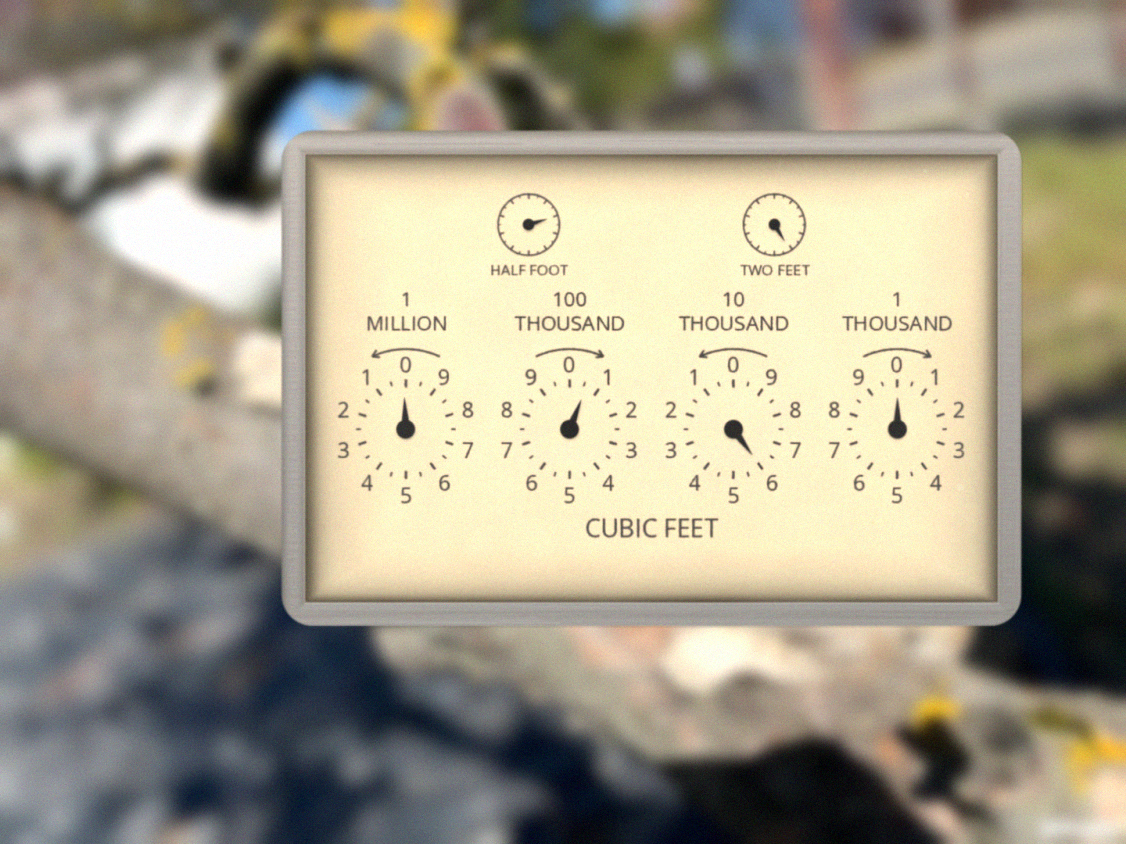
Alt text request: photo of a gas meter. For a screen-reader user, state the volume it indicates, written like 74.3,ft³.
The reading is 6000,ft³
